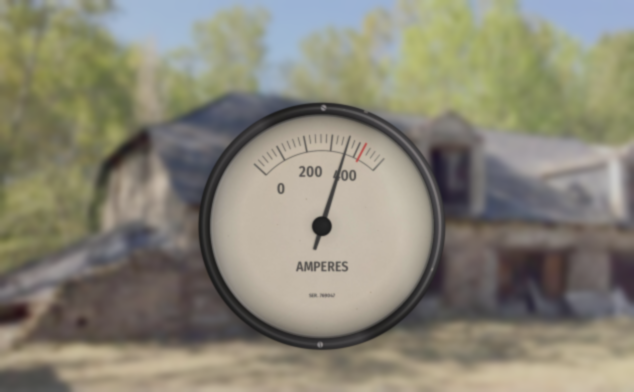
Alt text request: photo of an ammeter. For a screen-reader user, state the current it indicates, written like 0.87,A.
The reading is 360,A
